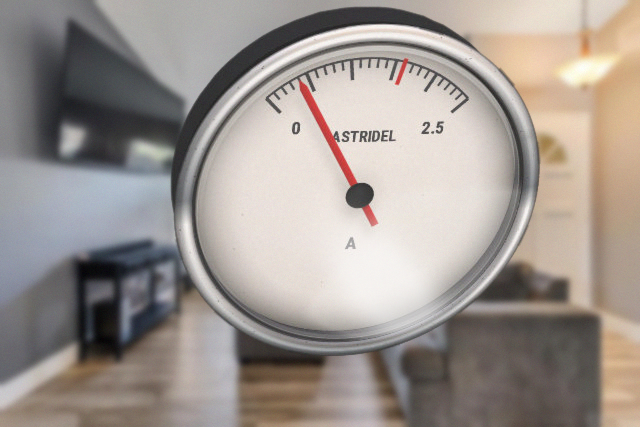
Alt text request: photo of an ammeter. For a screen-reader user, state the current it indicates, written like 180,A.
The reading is 0.4,A
